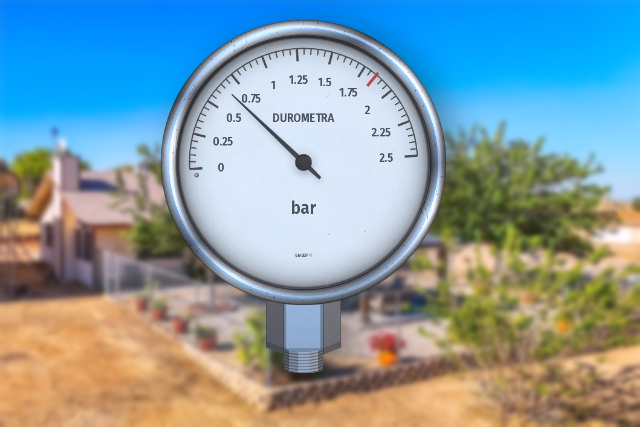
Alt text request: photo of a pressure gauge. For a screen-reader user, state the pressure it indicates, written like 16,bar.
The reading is 0.65,bar
